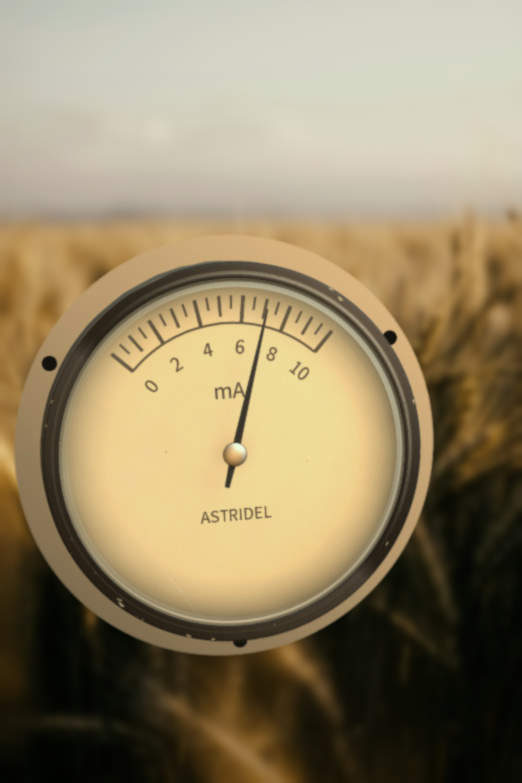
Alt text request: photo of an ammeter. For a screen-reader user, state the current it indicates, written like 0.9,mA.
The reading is 7,mA
